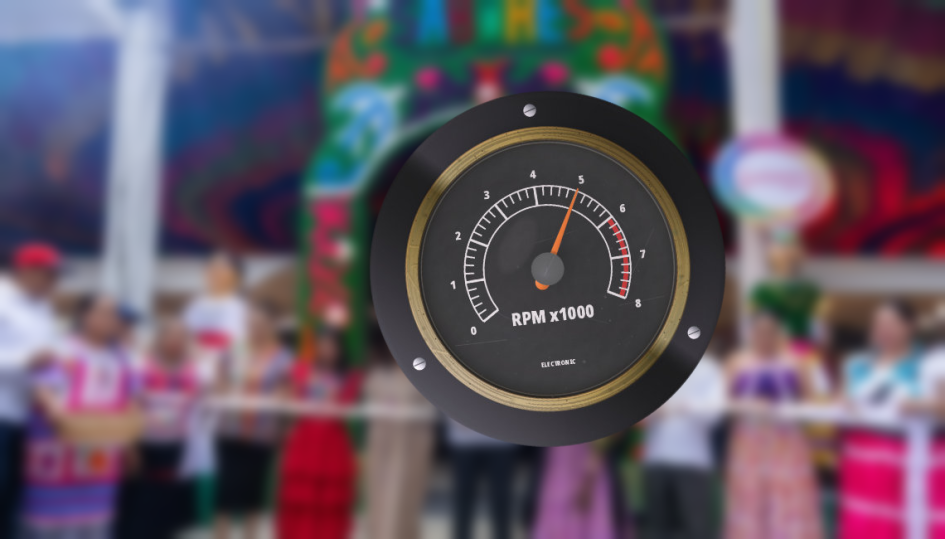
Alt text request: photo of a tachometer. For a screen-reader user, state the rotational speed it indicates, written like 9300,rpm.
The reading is 5000,rpm
